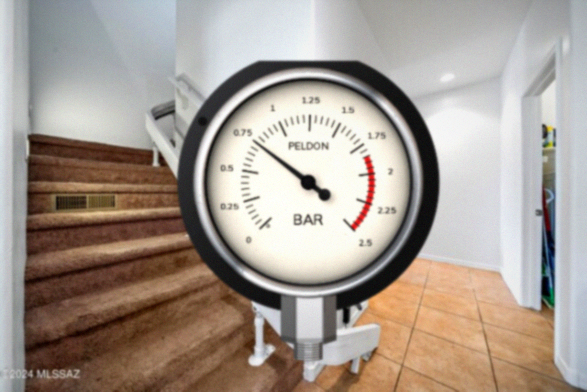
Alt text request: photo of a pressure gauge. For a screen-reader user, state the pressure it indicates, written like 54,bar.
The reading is 0.75,bar
